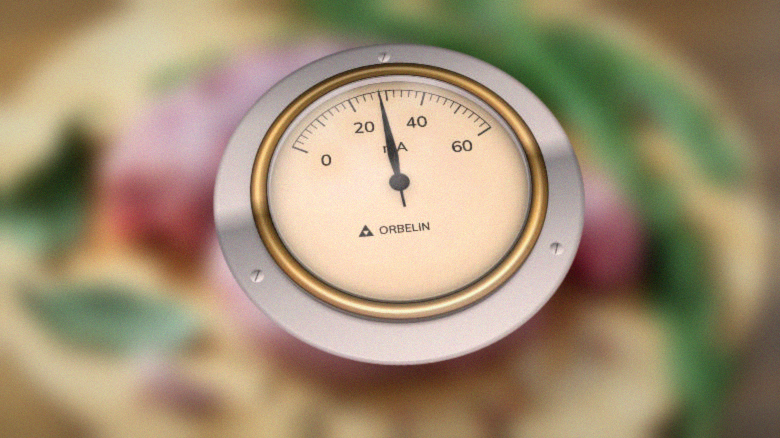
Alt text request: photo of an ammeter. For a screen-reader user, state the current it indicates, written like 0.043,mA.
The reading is 28,mA
